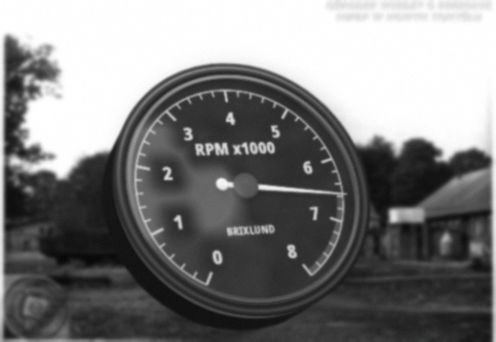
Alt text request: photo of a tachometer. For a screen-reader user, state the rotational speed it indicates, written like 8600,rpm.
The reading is 6600,rpm
